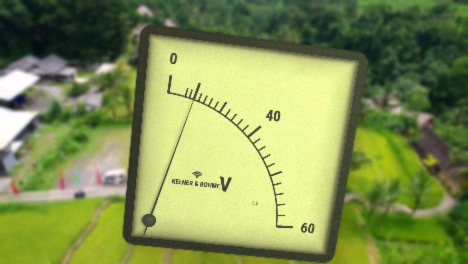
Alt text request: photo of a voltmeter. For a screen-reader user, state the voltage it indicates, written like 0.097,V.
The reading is 20,V
